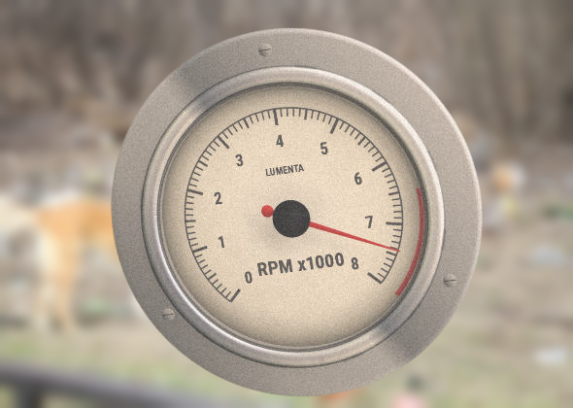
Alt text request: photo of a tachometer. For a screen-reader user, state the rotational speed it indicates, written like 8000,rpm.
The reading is 7400,rpm
